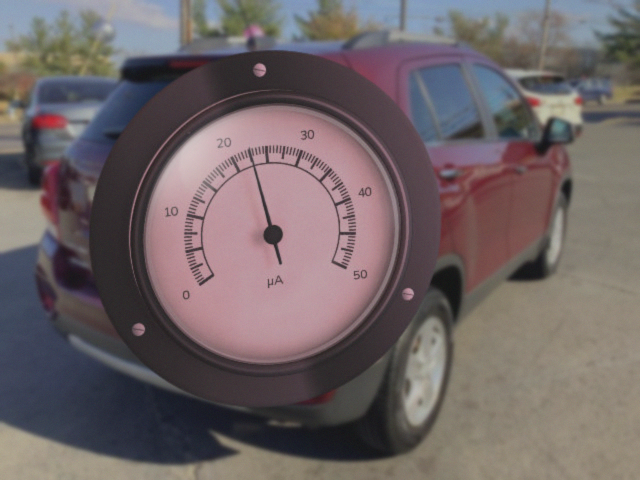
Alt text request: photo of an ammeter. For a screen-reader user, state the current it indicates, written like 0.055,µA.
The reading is 22.5,µA
